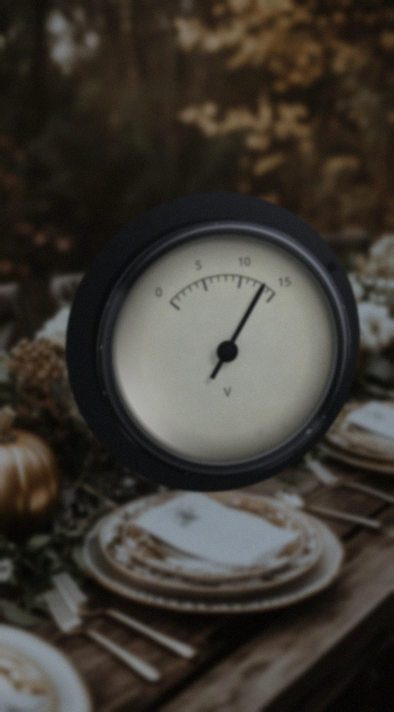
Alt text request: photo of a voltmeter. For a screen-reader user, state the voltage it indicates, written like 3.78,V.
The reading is 13,V
